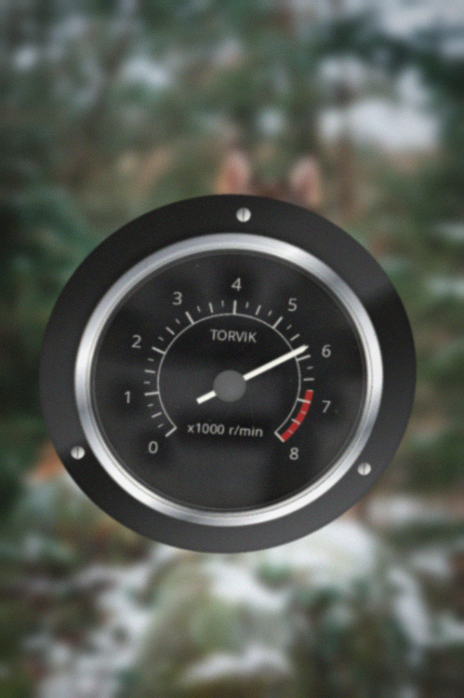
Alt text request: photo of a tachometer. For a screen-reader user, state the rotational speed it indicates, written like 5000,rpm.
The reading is 5750,rpm
